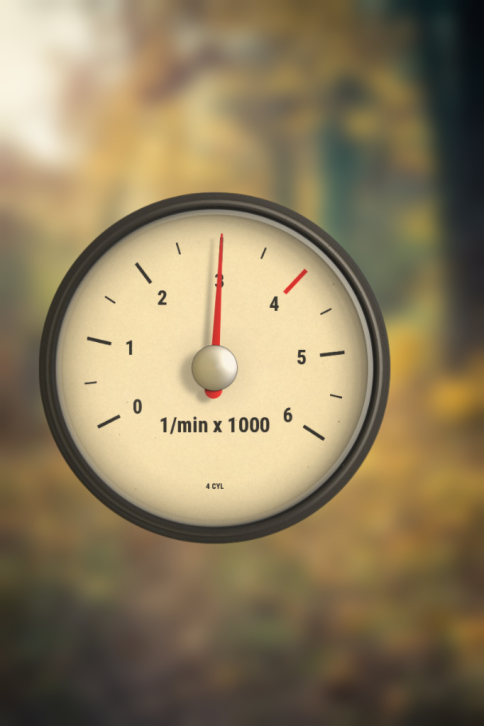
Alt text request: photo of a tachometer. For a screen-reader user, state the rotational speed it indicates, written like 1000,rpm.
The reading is 3000,rpm
